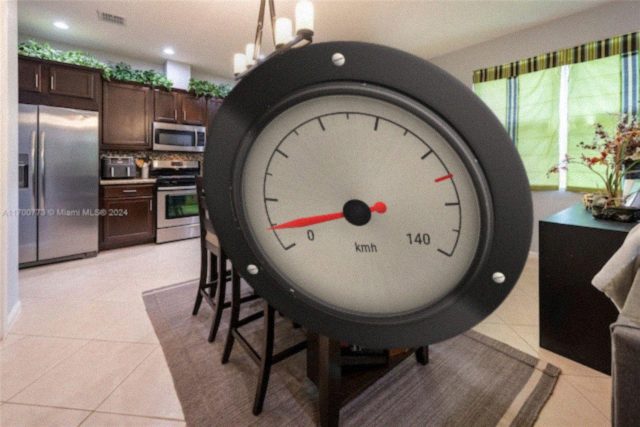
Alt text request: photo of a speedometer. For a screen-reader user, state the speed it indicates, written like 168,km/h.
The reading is 10,km/h
